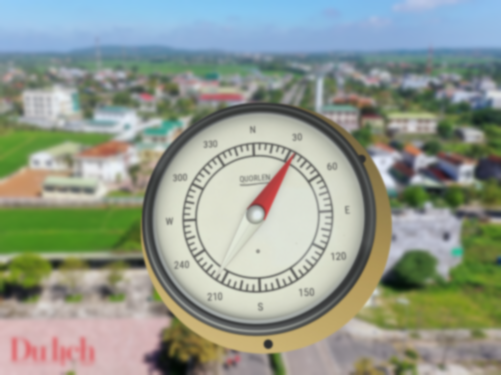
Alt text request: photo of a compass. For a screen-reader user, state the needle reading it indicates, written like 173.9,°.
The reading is 35,°
